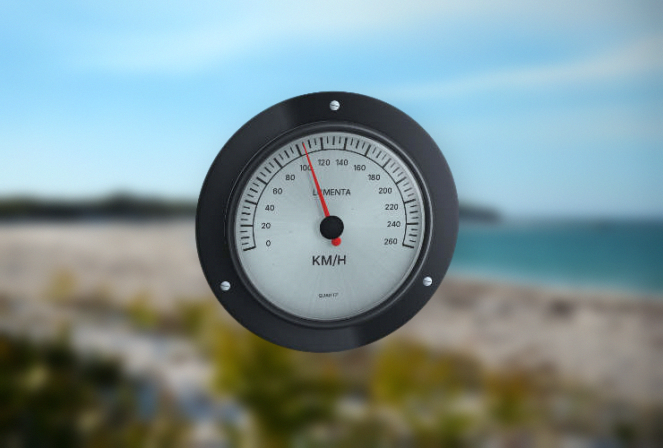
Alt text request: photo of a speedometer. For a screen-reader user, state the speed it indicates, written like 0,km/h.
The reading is 105,km/h
